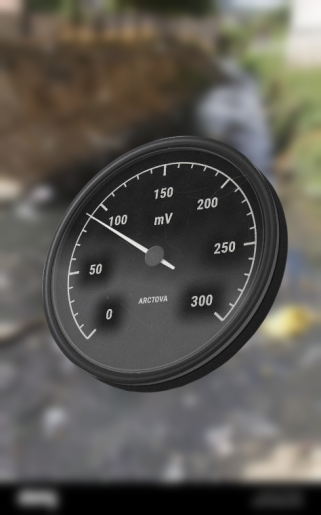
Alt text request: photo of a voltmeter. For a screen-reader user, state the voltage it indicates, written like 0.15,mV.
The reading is 90,mV
